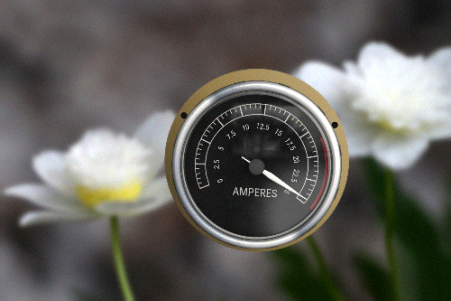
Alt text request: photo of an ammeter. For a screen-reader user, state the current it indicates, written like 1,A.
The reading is 24.5,A
